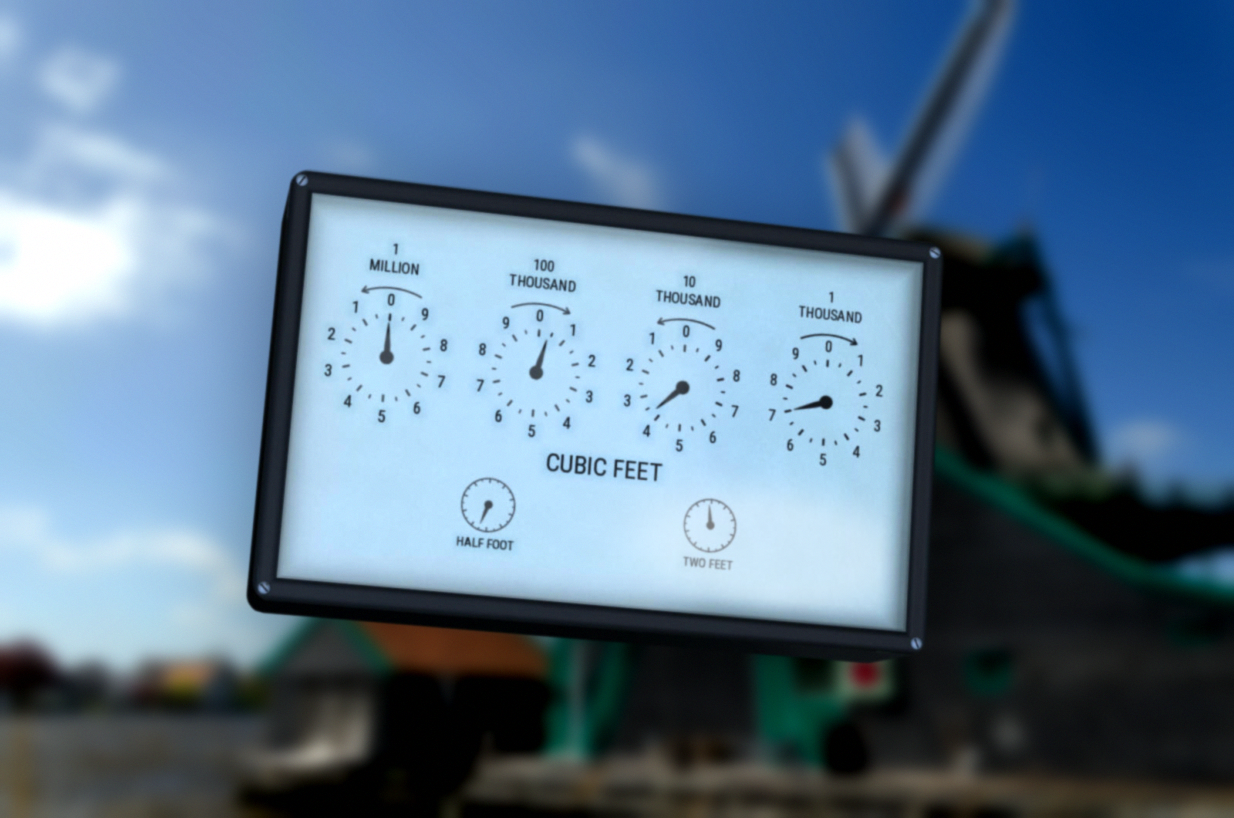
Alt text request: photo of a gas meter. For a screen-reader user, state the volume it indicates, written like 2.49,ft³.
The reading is 3700,ft³
